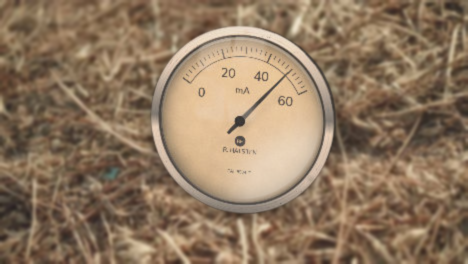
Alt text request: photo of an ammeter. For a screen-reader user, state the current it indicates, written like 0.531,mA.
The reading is 50,mA
